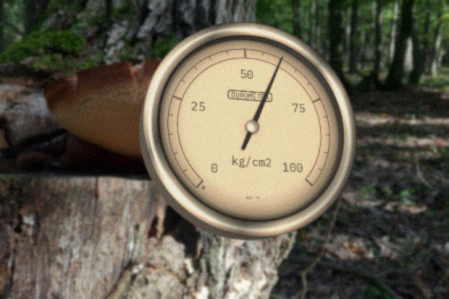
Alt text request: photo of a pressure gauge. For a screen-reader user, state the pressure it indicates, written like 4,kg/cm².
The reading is 60,kg/cm²
